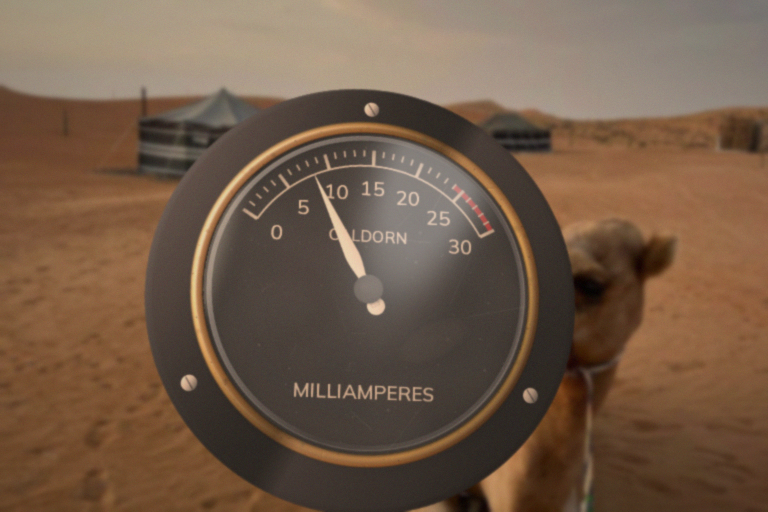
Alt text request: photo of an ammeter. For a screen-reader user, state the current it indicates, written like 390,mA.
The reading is 8,mA
